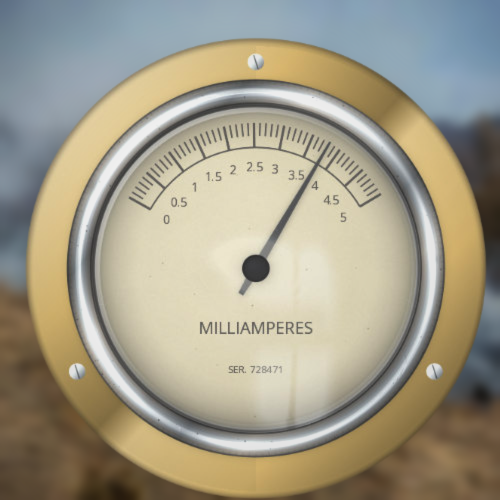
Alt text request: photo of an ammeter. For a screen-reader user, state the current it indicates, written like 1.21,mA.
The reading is 3.8,mA
